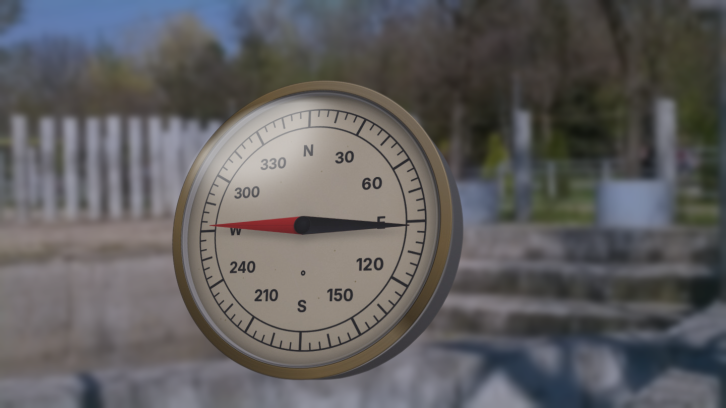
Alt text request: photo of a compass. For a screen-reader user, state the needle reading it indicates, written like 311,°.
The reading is 272.5,°
